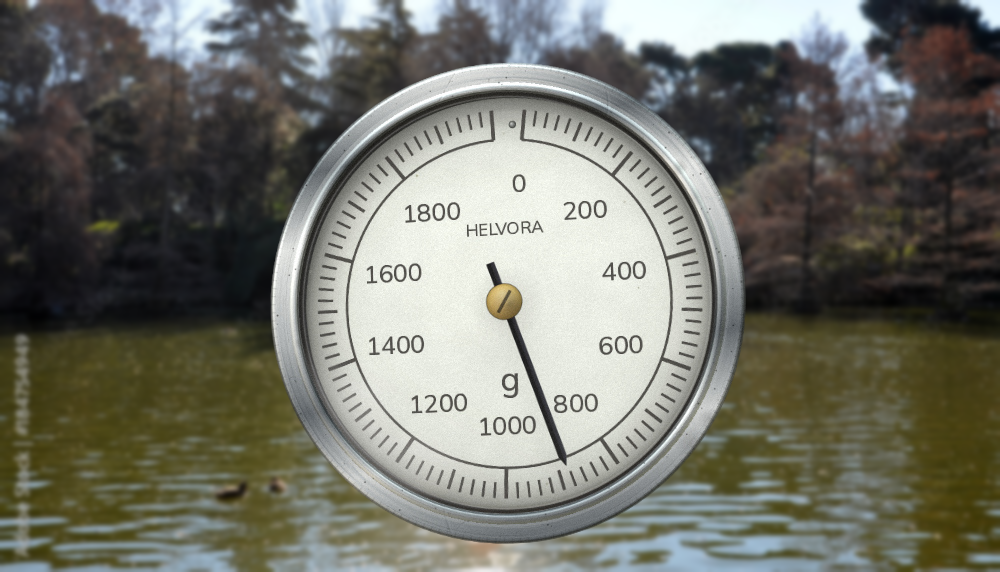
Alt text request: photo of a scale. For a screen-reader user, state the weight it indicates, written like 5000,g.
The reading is 880,g
